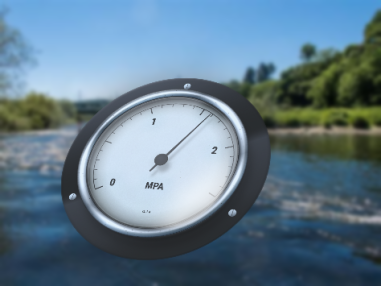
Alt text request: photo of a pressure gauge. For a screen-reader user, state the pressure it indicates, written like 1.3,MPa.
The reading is 1.6,MPa
